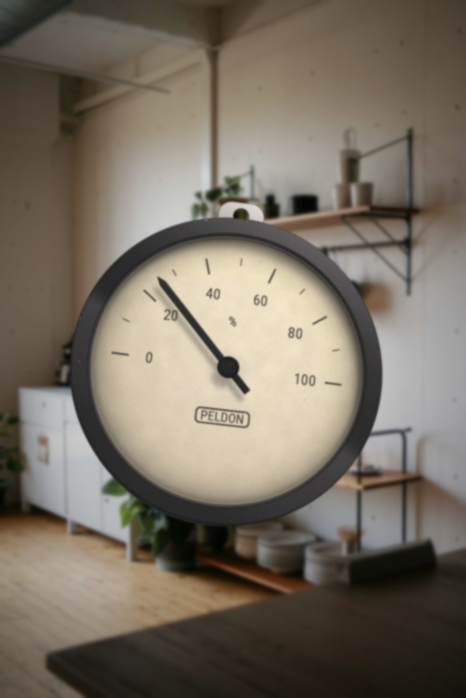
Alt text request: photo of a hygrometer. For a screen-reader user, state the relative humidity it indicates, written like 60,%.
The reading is 25,%
